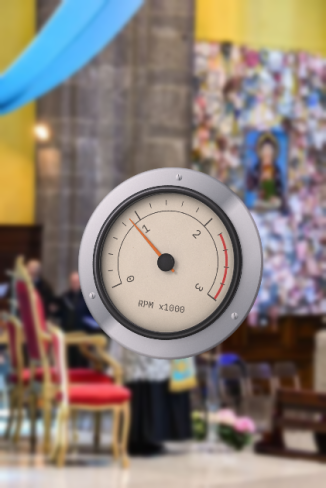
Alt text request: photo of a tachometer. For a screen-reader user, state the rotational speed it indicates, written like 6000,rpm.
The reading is 900,rpm
